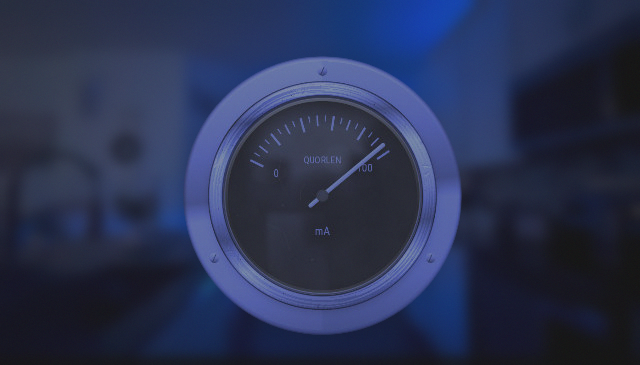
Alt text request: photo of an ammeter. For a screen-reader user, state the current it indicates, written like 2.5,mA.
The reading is 95,mA
